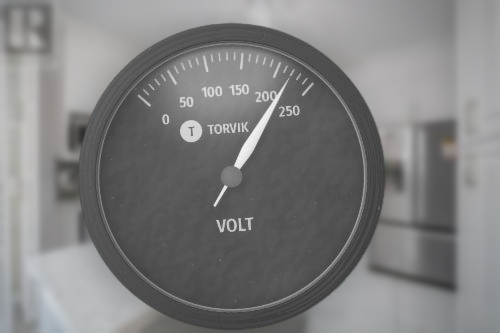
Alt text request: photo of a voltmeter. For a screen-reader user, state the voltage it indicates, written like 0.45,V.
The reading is 220,V
